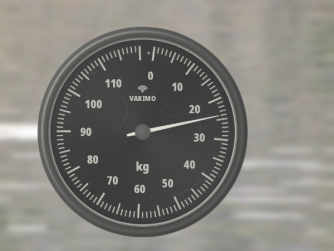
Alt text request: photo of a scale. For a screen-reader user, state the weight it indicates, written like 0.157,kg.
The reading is 24,kg
